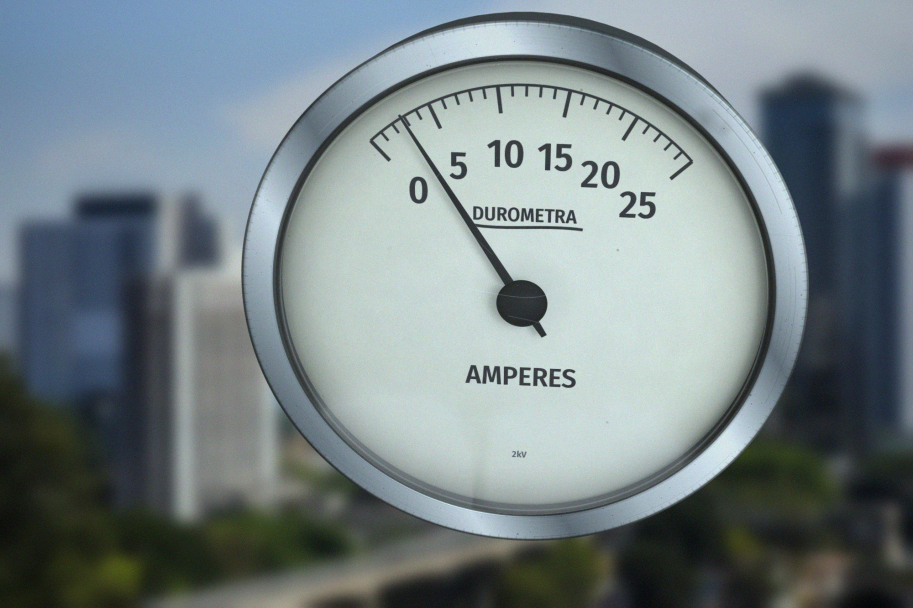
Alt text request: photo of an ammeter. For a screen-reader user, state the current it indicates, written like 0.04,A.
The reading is 3,A
